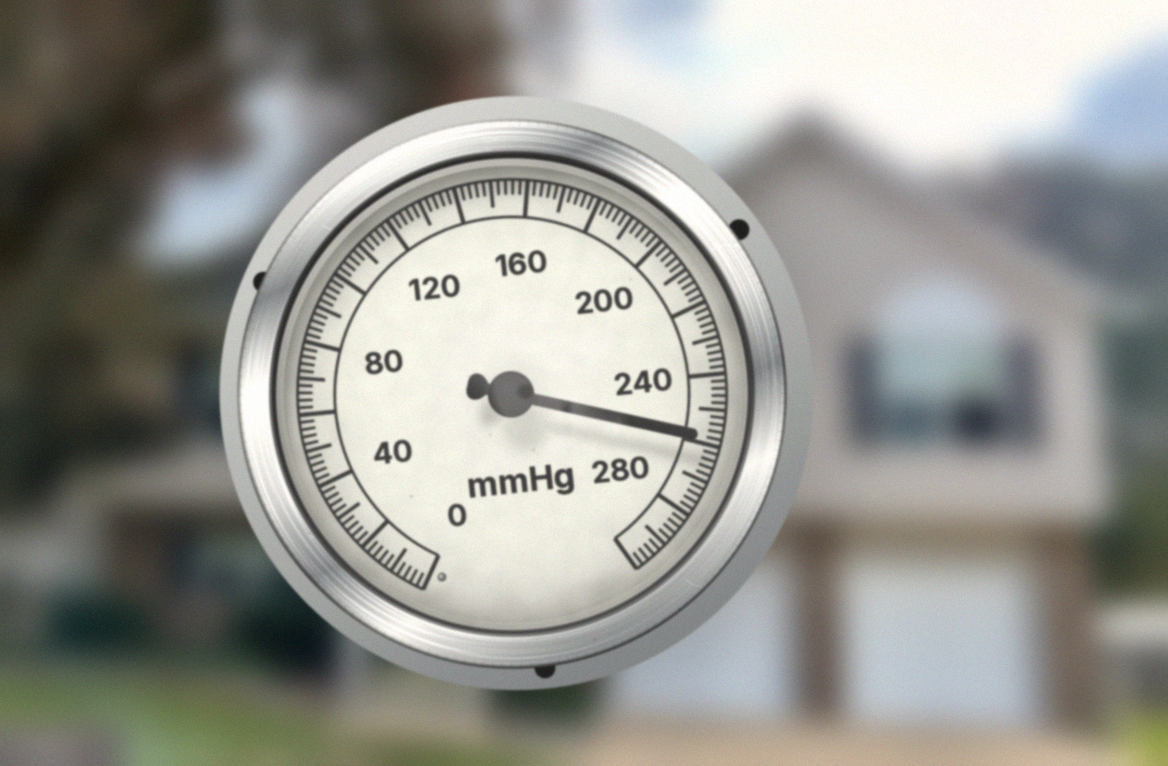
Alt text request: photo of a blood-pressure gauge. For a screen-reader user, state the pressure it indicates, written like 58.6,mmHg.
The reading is 258,mmHg
